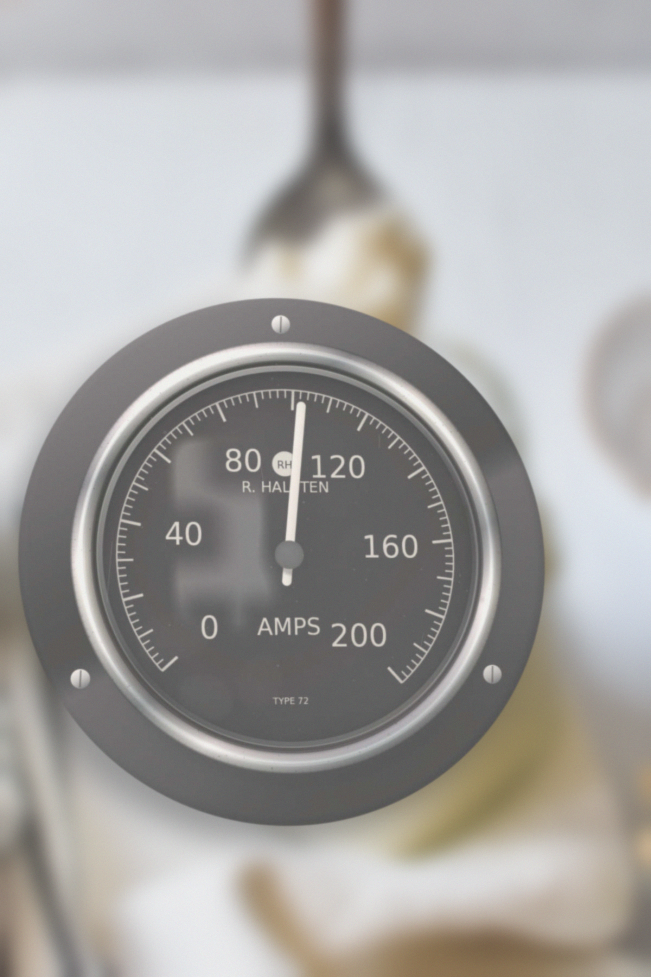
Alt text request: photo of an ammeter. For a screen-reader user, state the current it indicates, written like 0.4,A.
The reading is 102,A
